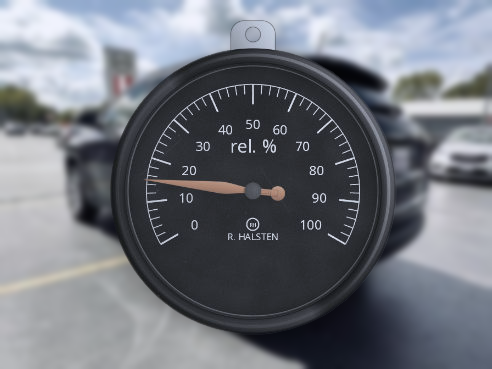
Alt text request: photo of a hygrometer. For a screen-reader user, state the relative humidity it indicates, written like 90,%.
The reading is 15,%
